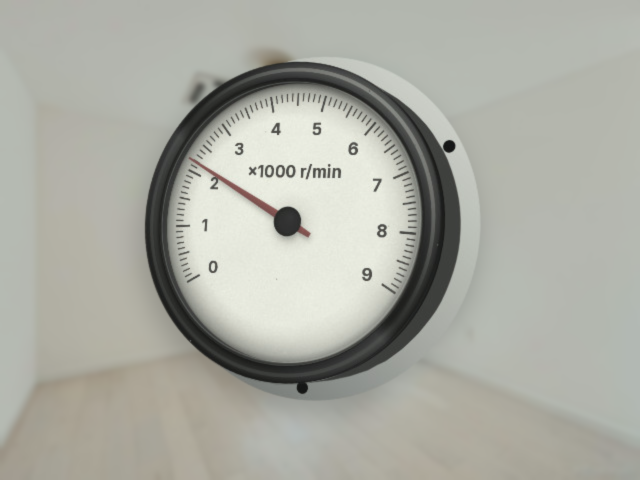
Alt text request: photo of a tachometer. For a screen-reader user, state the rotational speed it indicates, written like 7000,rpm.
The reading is 2200,rpm
